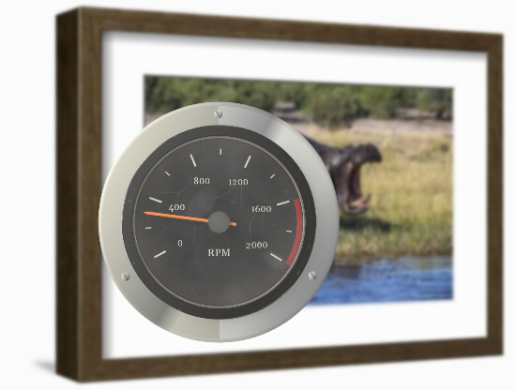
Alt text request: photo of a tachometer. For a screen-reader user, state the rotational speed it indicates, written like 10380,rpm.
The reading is 300,rpm
